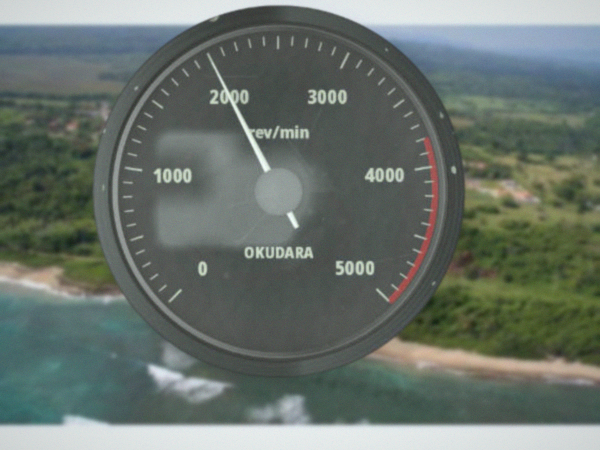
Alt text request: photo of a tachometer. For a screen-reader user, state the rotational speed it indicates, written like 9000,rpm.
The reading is 2000,rpm
